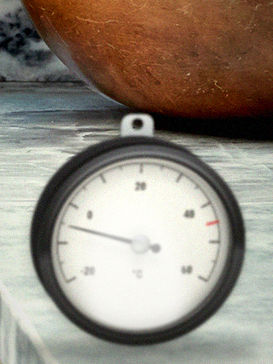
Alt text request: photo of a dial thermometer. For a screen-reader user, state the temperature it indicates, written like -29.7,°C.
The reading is -5,°C
